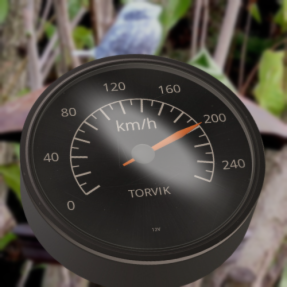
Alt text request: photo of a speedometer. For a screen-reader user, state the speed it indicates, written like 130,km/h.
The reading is 200,km/h
